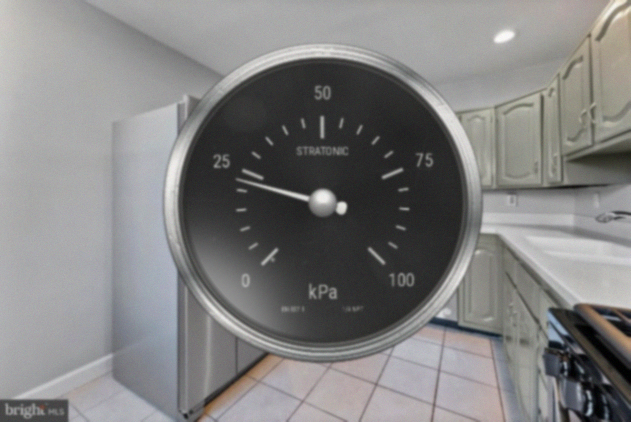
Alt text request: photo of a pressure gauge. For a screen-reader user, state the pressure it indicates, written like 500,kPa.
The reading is 22.5,kPa
